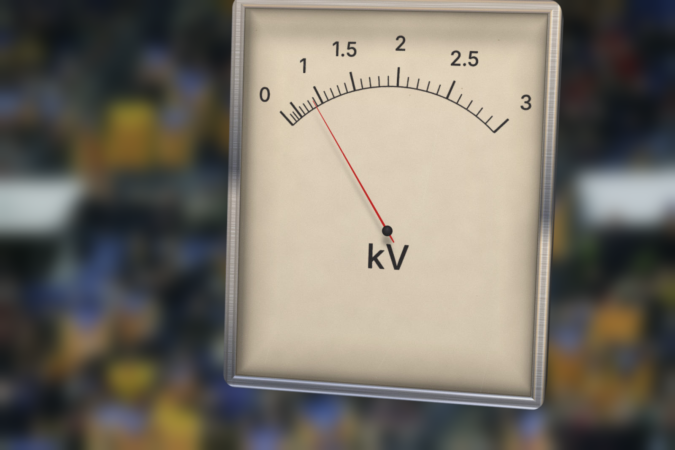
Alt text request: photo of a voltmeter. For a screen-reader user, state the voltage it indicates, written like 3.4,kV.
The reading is 0.9,kV
